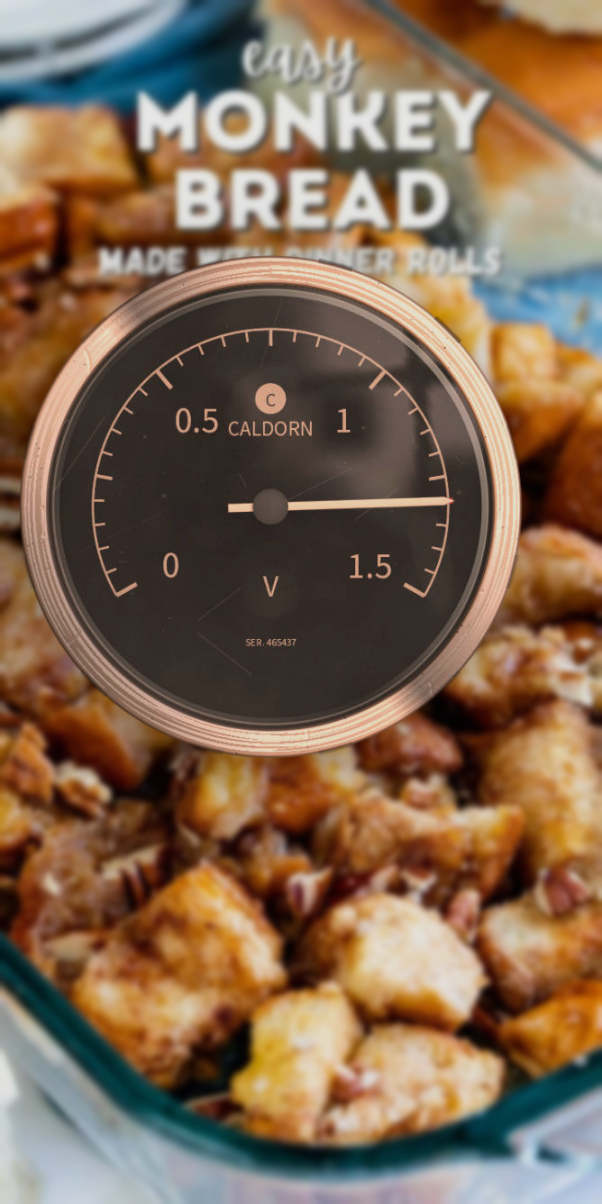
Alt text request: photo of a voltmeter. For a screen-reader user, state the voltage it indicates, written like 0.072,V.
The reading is 1.3,V
